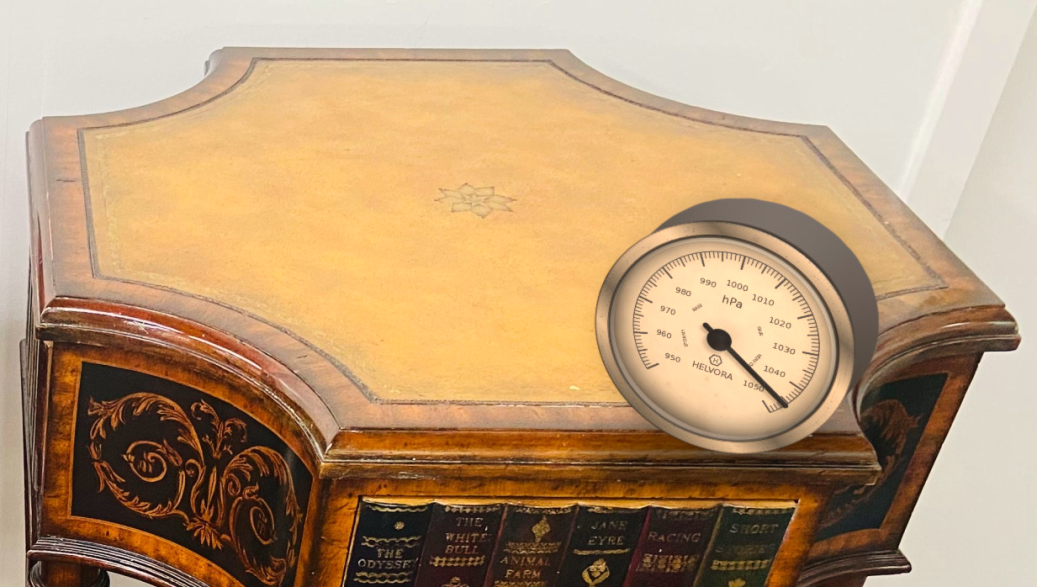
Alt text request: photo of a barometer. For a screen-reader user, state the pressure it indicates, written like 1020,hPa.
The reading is 1045,hPa
